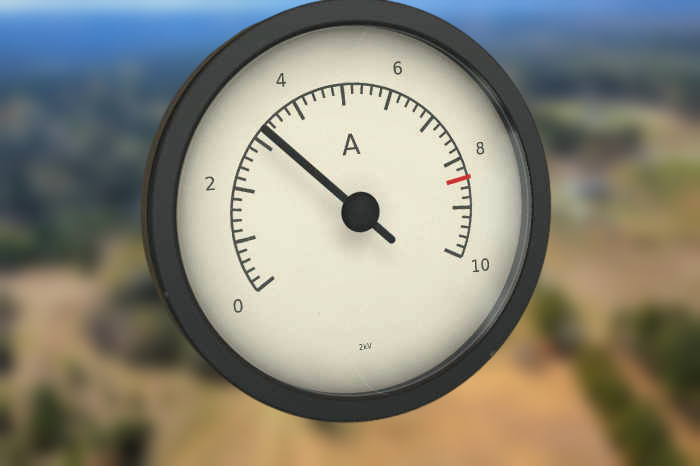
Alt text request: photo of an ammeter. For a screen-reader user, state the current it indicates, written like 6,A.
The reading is 3.2,A
